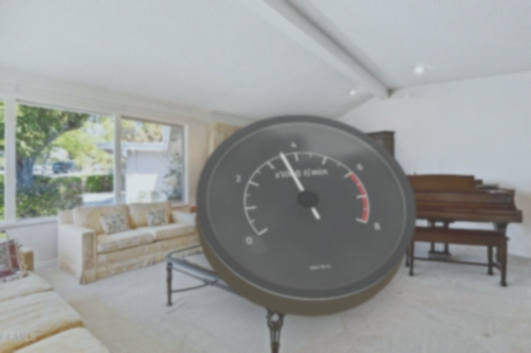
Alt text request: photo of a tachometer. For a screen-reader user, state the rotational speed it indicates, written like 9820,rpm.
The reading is 3500,rpm
